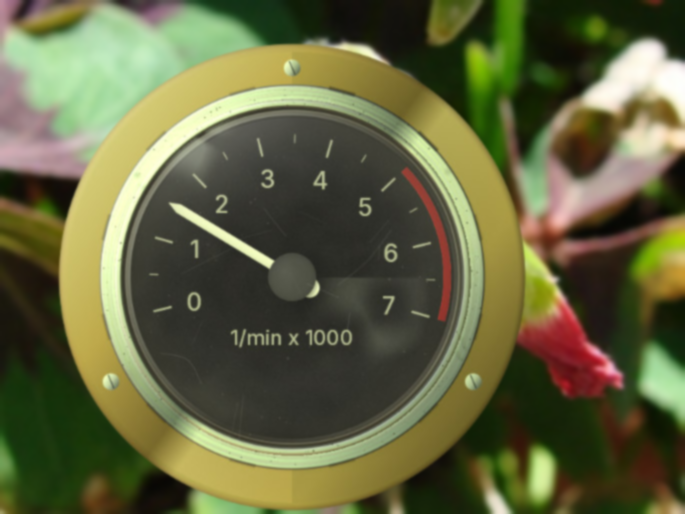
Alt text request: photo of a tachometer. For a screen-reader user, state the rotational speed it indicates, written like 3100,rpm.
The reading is 1500,rpm
